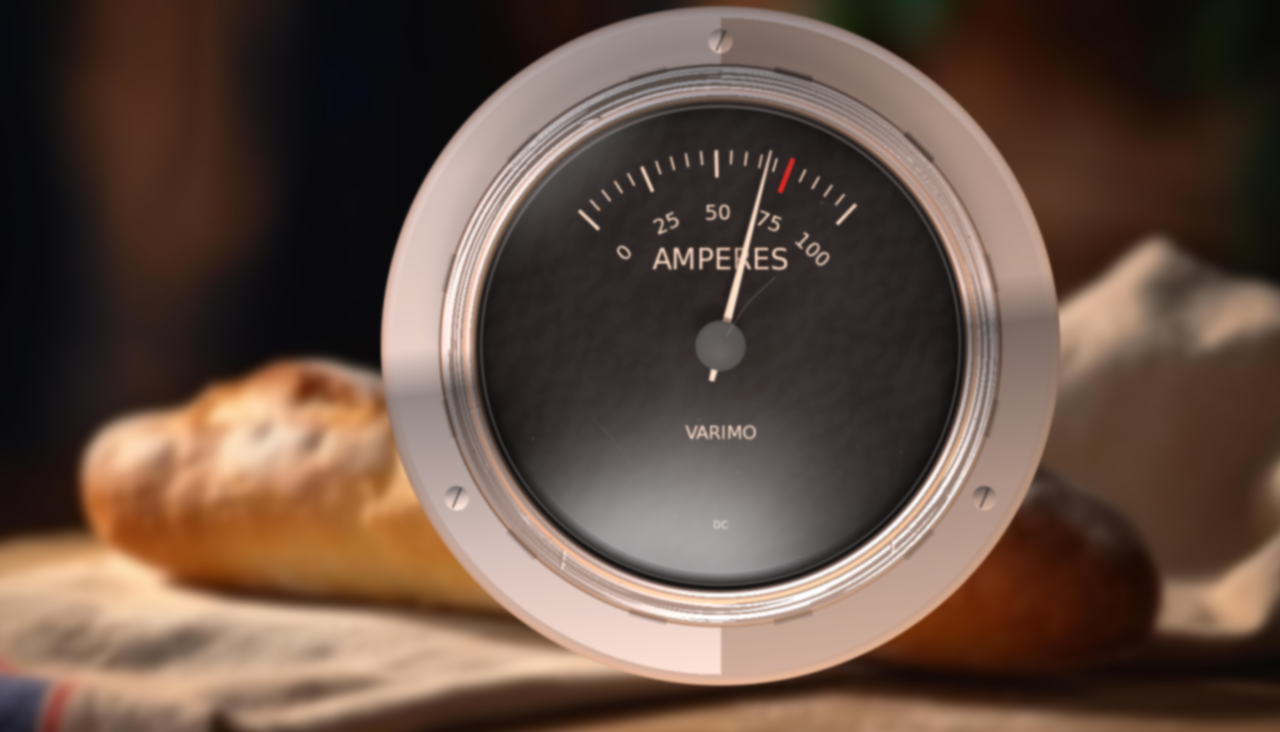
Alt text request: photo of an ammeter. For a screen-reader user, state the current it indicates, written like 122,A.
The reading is 67.5,A
